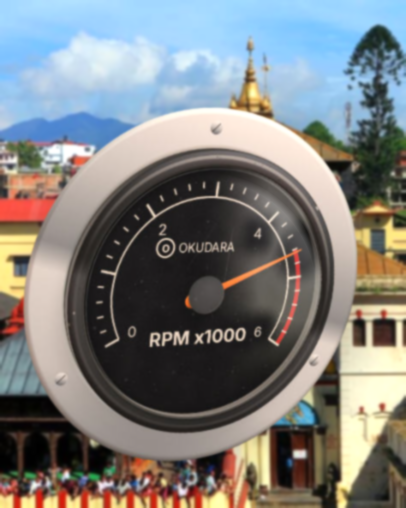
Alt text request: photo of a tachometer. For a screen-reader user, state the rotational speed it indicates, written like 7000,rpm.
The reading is 4600,rpm
